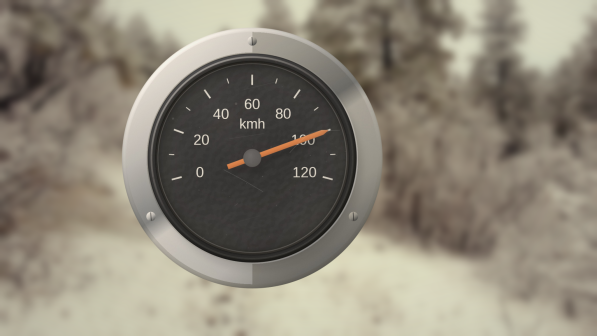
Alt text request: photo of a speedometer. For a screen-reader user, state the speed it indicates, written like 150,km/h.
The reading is 100,km/h
